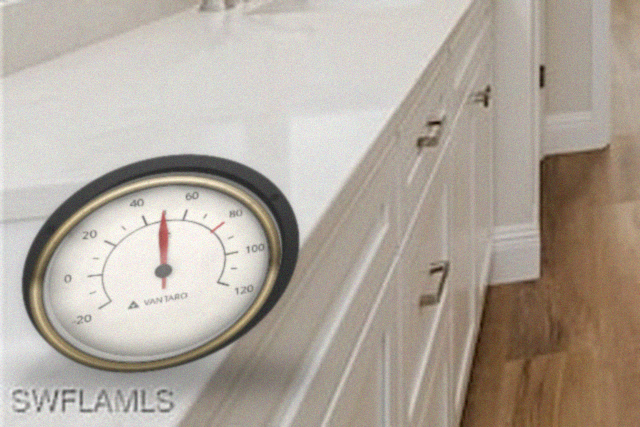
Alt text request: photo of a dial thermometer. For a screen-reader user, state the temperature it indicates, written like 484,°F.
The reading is 50,°F
